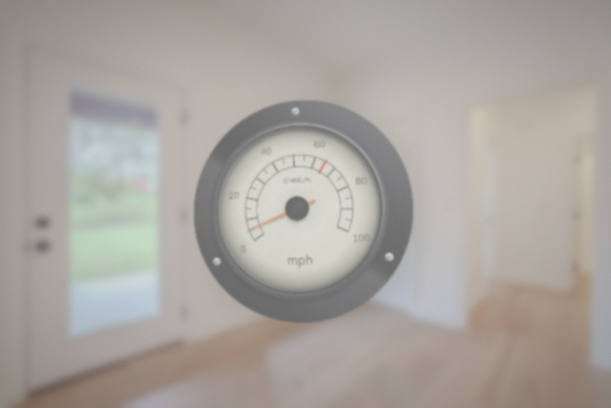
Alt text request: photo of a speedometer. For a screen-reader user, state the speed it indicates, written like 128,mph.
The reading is 5,mph
